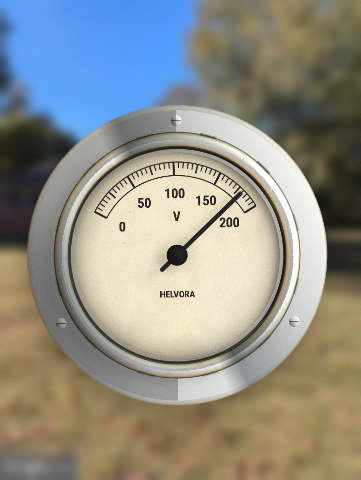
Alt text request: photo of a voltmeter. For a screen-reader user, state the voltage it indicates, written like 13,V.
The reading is 180,V
